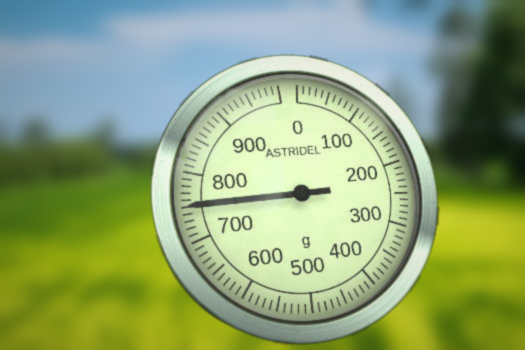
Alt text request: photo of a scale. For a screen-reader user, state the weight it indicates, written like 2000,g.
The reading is 750,g
